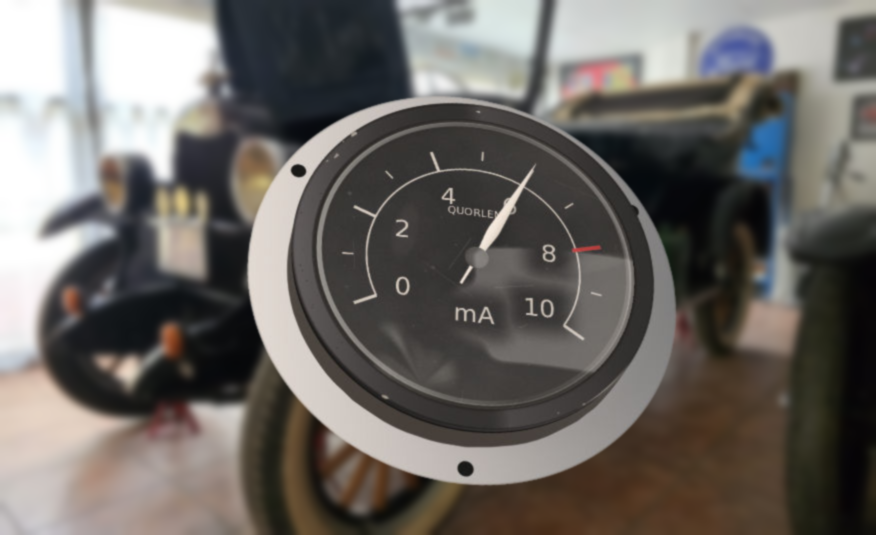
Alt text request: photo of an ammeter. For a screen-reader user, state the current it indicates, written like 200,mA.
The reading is 6,mA
